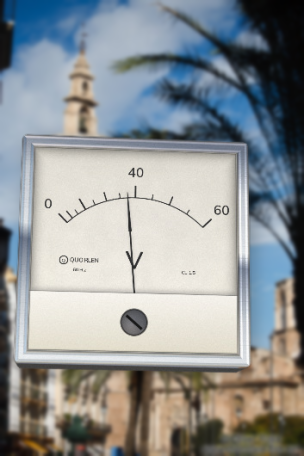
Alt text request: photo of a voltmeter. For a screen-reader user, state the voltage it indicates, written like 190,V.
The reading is 37.5,V
